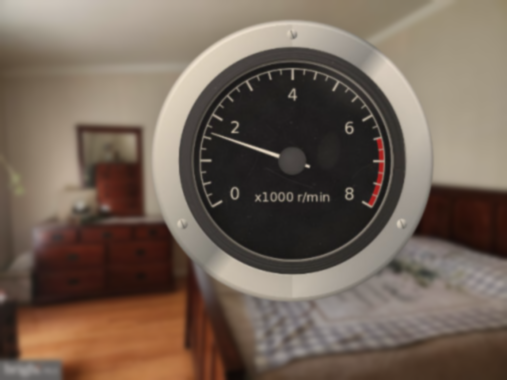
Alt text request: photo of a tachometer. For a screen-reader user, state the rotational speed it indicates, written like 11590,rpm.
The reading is 1625,rpm
